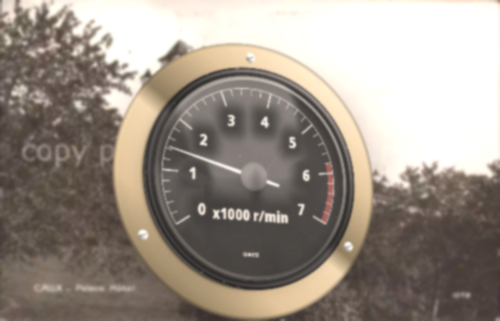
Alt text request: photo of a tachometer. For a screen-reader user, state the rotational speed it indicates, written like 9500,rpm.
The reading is 1400,rpm
